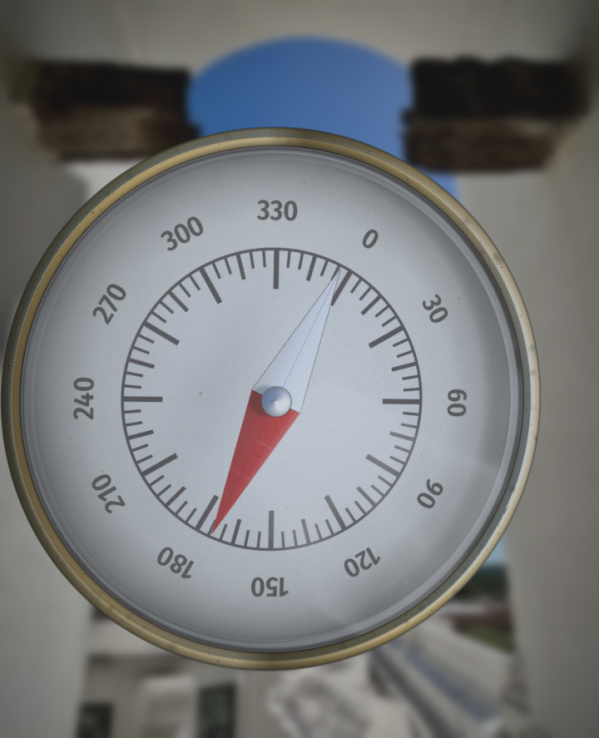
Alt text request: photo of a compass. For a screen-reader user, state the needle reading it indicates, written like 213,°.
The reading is 175,°
